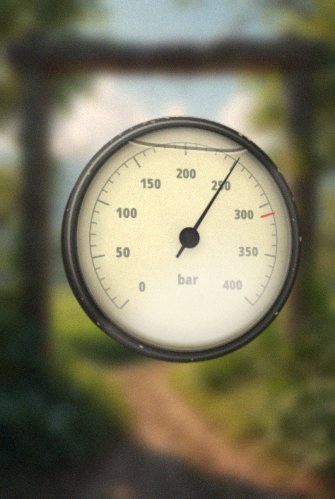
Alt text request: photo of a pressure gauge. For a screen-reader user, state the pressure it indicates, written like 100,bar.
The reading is 250,bar
